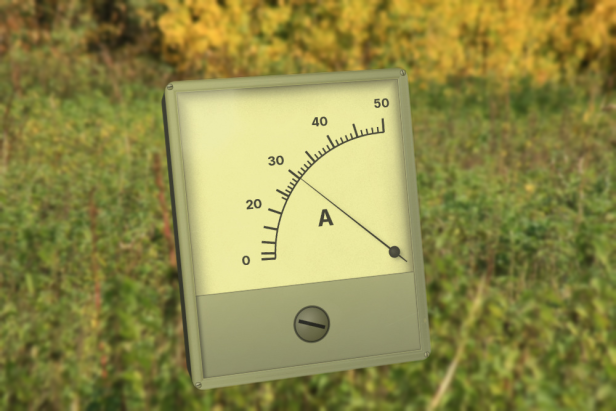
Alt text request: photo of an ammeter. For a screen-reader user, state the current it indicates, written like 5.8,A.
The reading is 30,A
